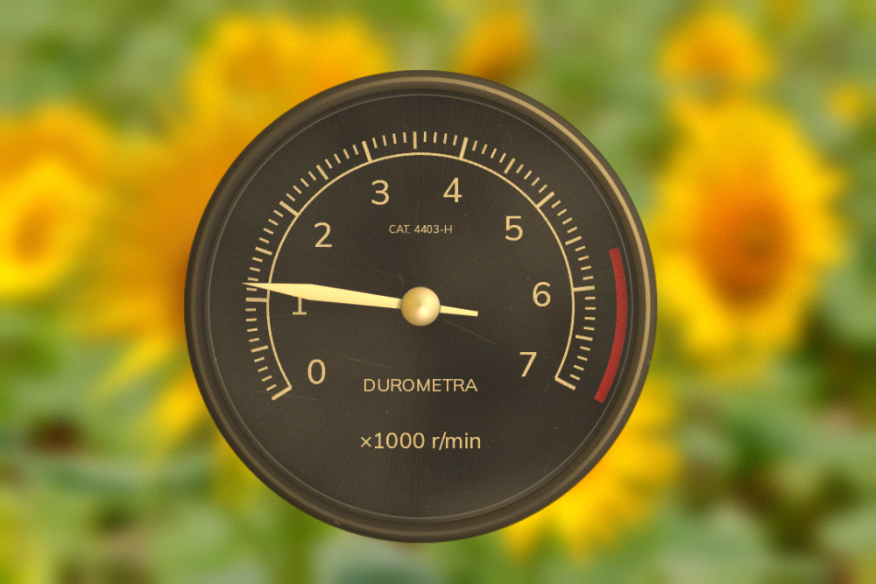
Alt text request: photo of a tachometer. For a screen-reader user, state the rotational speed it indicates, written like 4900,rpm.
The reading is 1150,rpm
